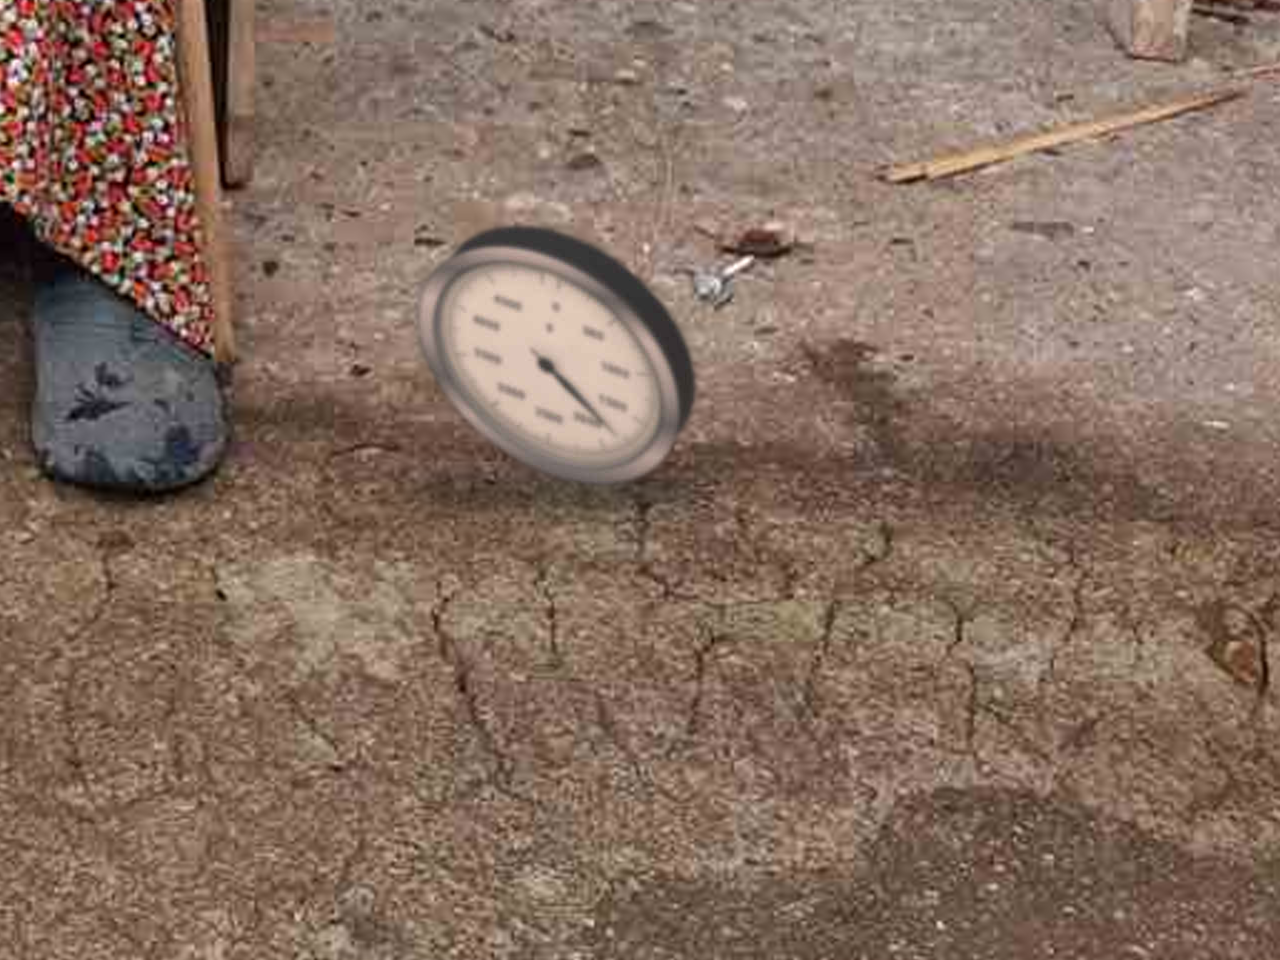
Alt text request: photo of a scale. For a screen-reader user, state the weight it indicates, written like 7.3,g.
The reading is 1750,g
